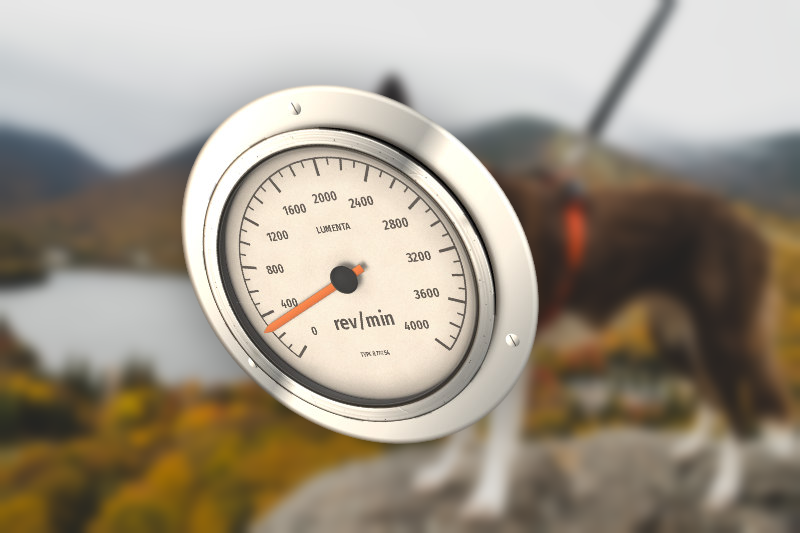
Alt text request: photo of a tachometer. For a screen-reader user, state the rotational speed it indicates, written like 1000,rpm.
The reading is 300,rpm
